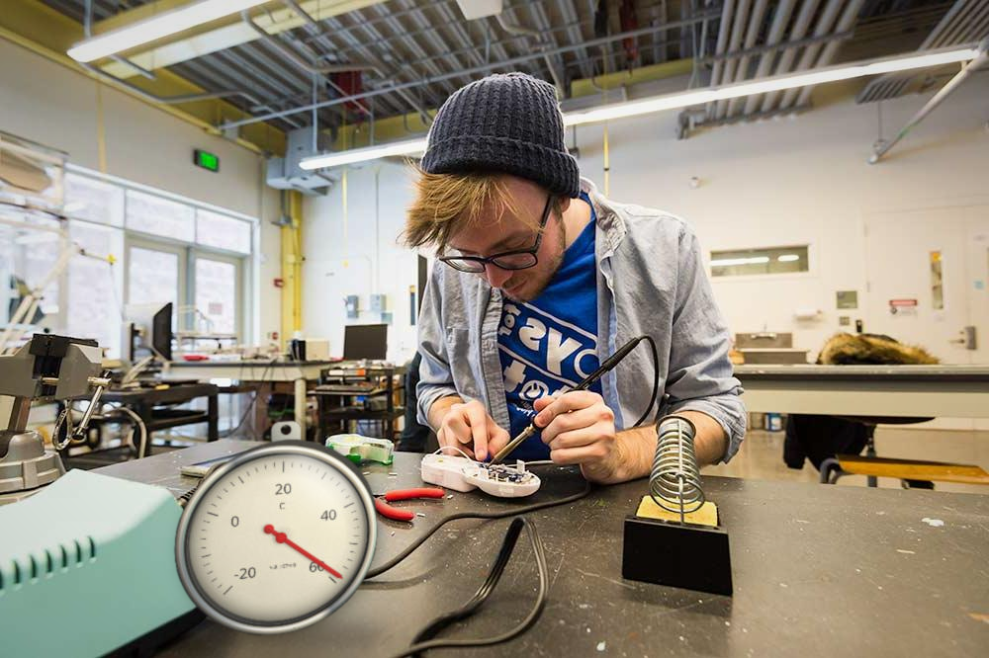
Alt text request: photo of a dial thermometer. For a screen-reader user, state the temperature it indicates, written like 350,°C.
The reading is 58,°C
